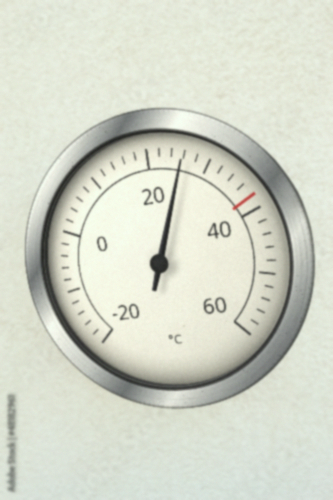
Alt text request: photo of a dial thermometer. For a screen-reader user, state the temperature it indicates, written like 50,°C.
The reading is 26,°C
